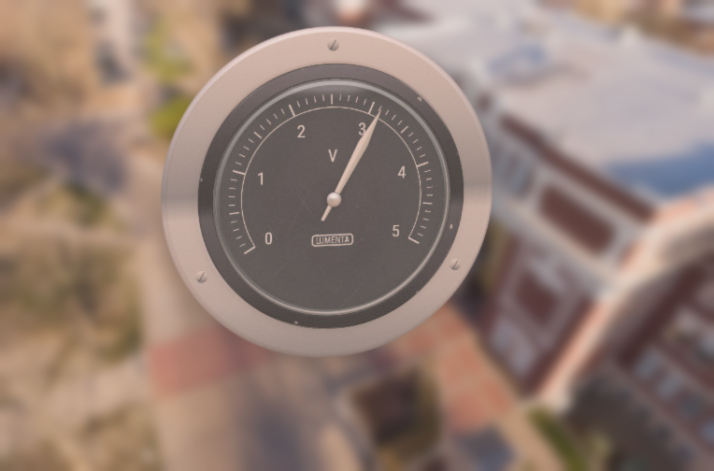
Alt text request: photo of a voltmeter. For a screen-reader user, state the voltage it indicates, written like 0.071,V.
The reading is 3.1,V
